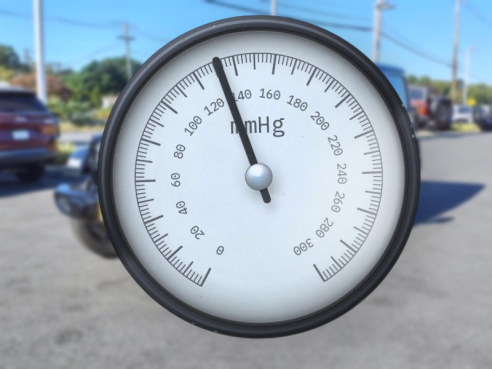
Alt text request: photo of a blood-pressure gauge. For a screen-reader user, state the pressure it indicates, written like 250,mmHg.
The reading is 132,mmHg
